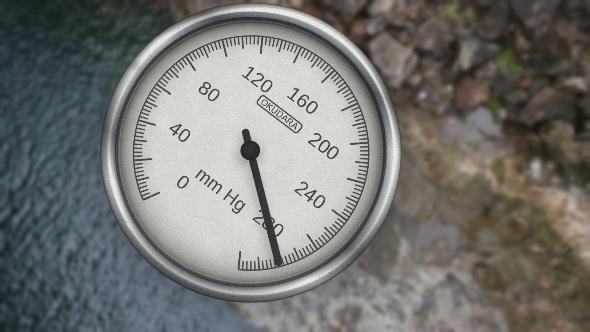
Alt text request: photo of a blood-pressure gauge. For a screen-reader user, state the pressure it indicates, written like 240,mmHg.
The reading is 280,mmHg
